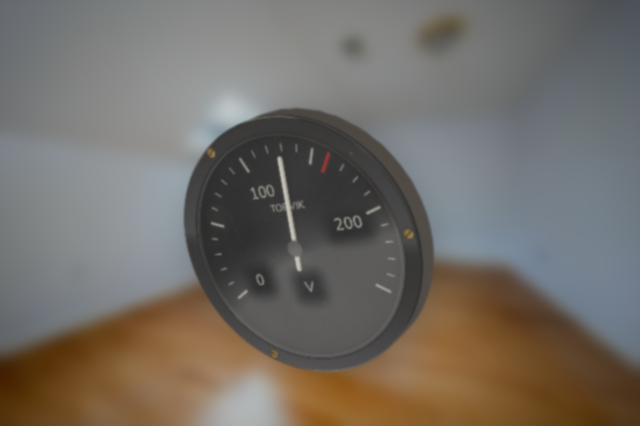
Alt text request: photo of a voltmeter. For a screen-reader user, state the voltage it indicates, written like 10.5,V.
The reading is 130,V
